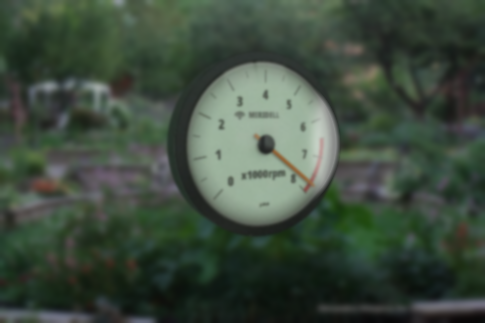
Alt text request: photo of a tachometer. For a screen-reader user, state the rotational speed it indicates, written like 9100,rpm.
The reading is 7750,rpm
